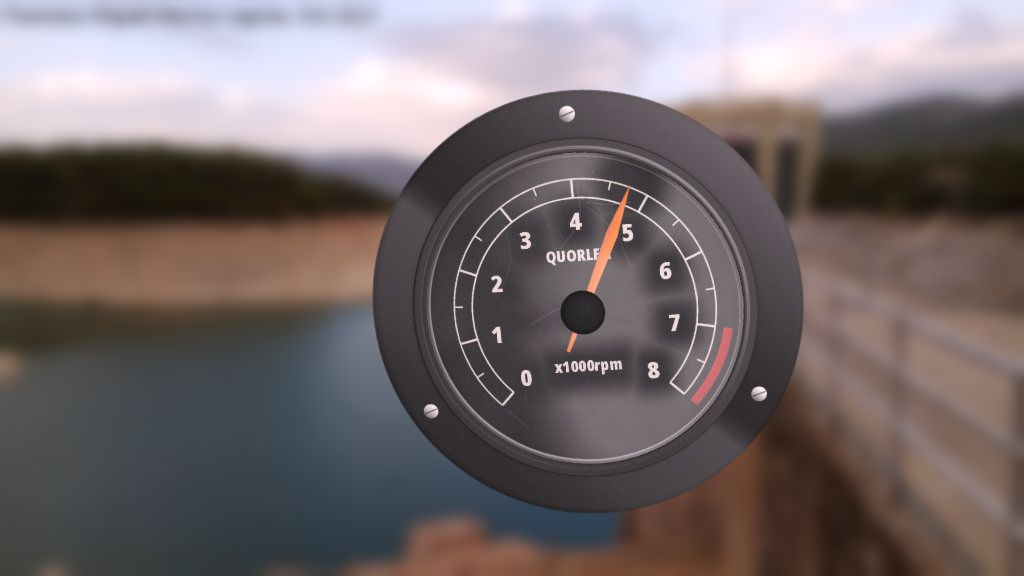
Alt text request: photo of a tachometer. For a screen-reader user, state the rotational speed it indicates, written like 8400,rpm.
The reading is 4750,rpm
